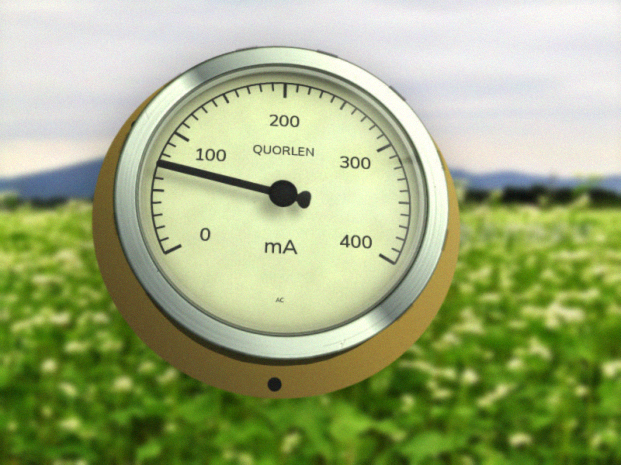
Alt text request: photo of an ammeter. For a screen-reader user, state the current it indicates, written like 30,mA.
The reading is 70,mA
